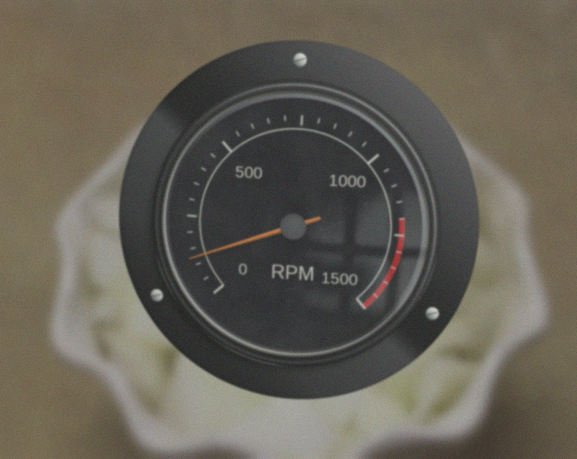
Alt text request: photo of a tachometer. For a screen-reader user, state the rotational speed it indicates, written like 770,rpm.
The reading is 125,rpm
